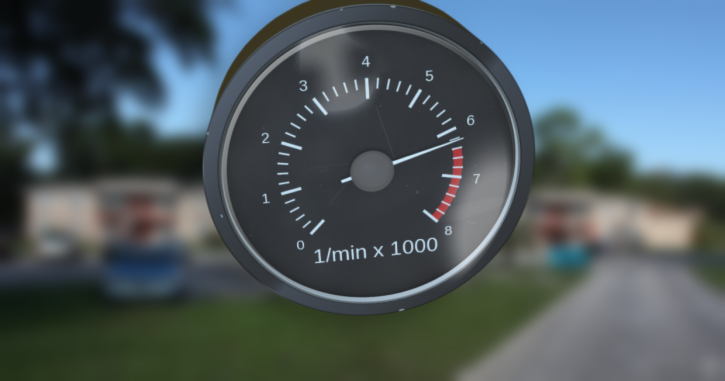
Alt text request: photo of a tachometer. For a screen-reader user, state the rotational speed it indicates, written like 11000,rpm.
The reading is 6200,rpm
